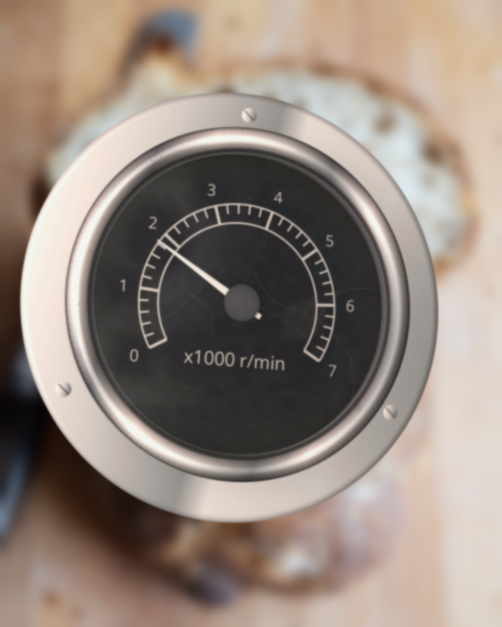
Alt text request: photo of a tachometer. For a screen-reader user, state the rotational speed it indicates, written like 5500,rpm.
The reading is 1800,rpm
